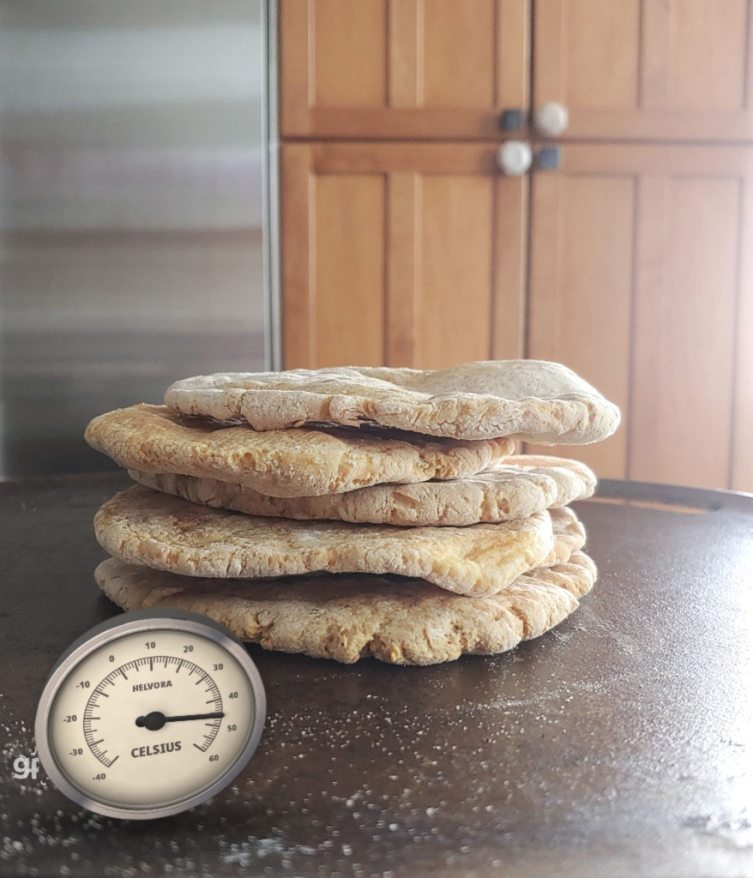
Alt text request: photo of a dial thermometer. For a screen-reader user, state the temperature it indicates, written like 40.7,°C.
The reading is 45,°C
